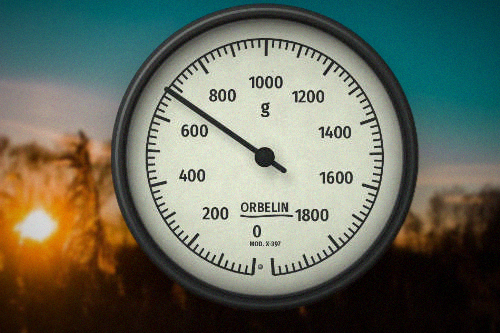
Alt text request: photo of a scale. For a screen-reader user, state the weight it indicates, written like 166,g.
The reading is 680,g
